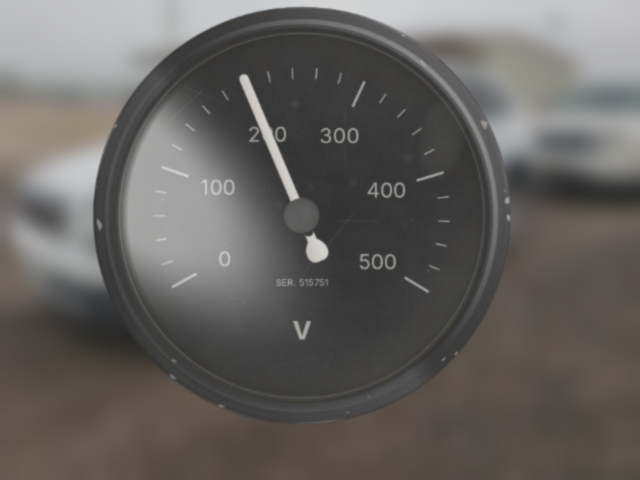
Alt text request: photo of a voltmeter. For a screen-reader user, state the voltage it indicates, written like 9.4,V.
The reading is 200,V
